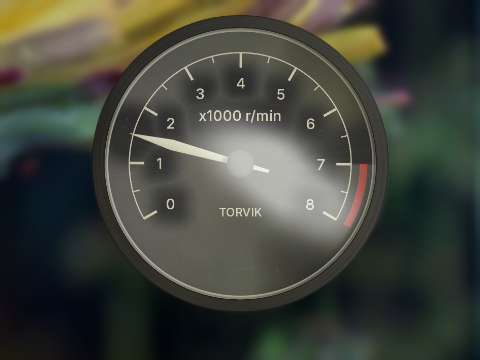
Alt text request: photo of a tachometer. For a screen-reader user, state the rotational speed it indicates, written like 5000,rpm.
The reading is 1500,rpm
